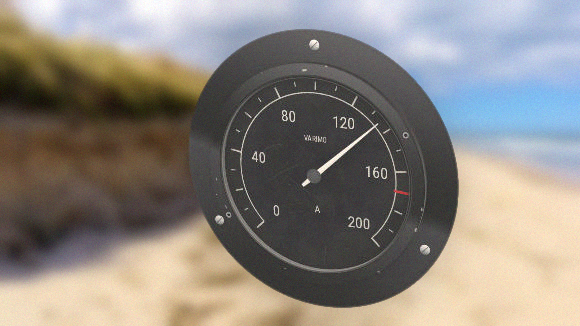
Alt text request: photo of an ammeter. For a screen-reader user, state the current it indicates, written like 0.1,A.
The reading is 135,A
